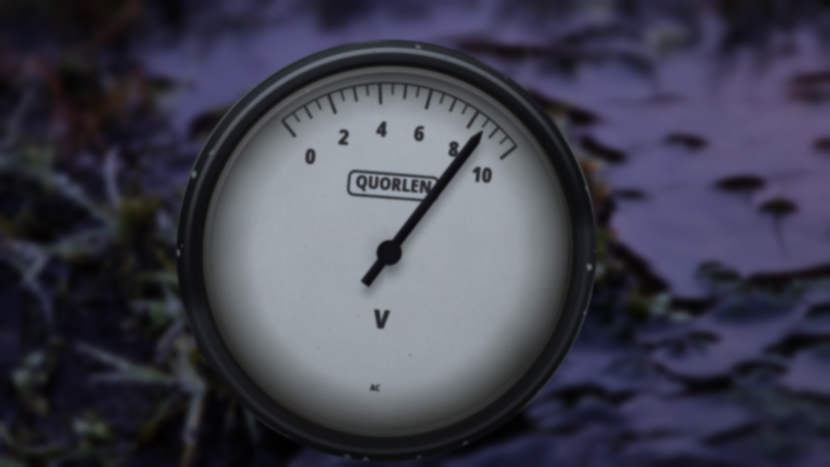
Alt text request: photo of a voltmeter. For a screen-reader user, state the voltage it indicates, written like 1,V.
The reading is 8.5,V
